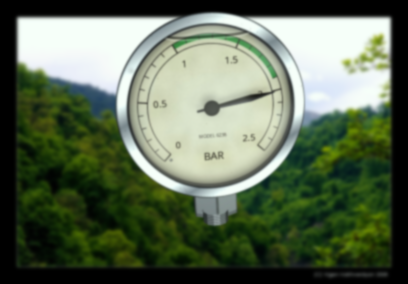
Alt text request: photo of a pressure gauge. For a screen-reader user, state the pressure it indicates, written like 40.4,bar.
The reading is 2,bar
